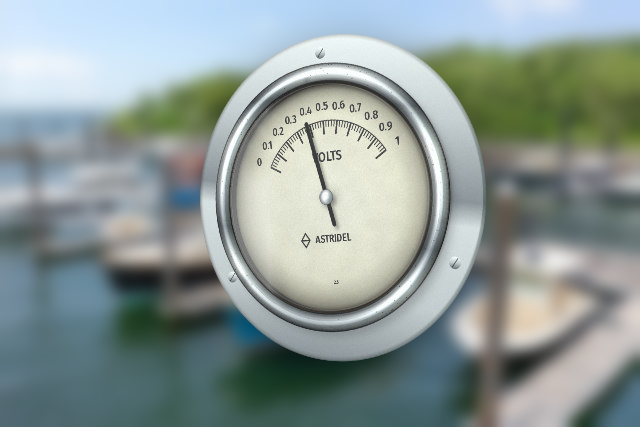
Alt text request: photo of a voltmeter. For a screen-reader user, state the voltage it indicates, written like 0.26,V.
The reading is 0.4,V
